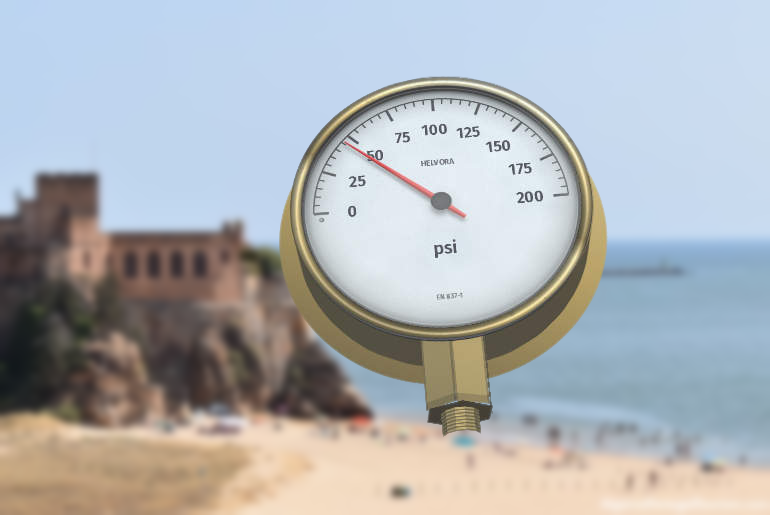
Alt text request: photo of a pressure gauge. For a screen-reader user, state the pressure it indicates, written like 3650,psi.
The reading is 45,psi
